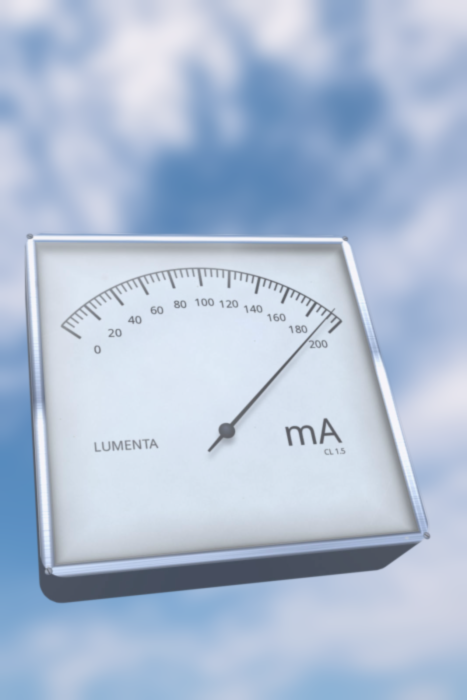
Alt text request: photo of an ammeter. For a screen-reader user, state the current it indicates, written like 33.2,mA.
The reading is 192,mA
